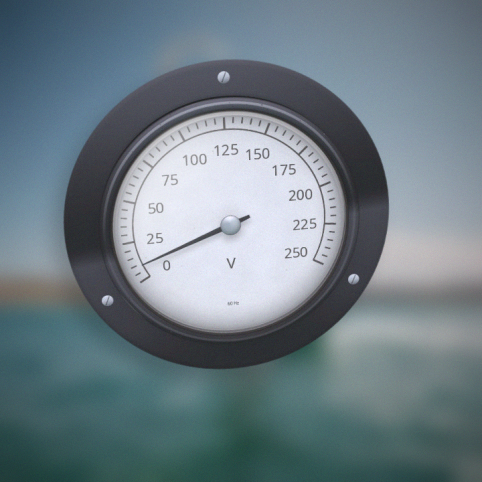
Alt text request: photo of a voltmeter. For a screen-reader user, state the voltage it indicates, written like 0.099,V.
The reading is 10,V
